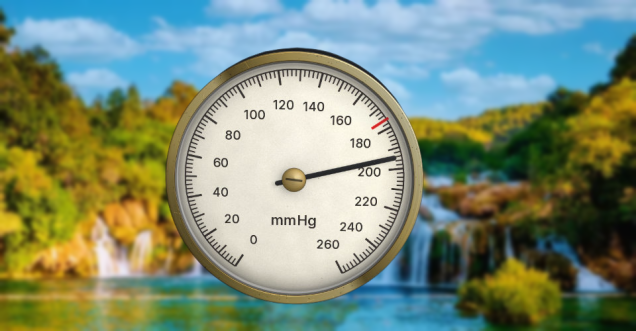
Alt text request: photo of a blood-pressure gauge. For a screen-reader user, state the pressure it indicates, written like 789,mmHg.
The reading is 194,mmHg
